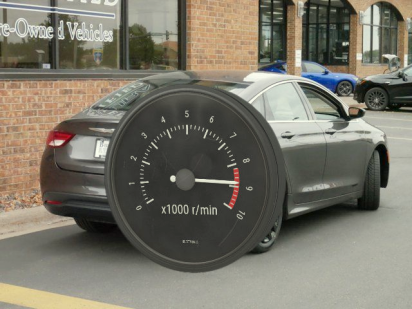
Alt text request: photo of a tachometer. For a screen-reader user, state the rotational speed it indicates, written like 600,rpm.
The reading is 8800,rpm
